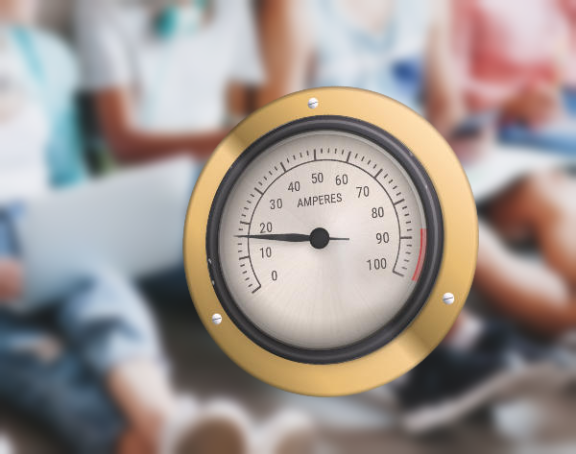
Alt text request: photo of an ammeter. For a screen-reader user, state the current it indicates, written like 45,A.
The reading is 16,A
